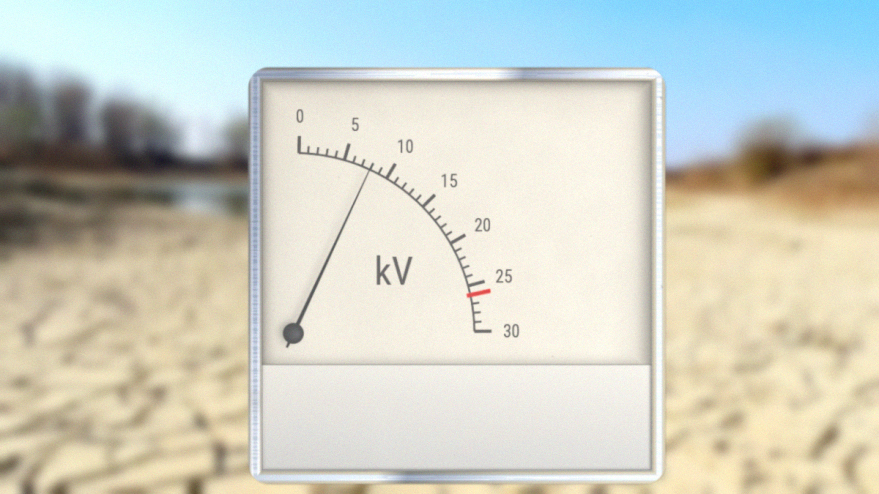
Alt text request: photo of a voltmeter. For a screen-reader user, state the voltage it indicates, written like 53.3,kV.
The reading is 8,kV
